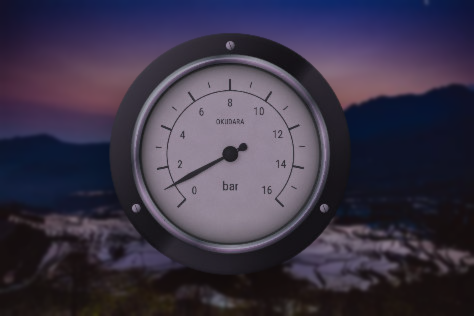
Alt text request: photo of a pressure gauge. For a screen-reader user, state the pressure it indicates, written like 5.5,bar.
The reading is 1,bar
